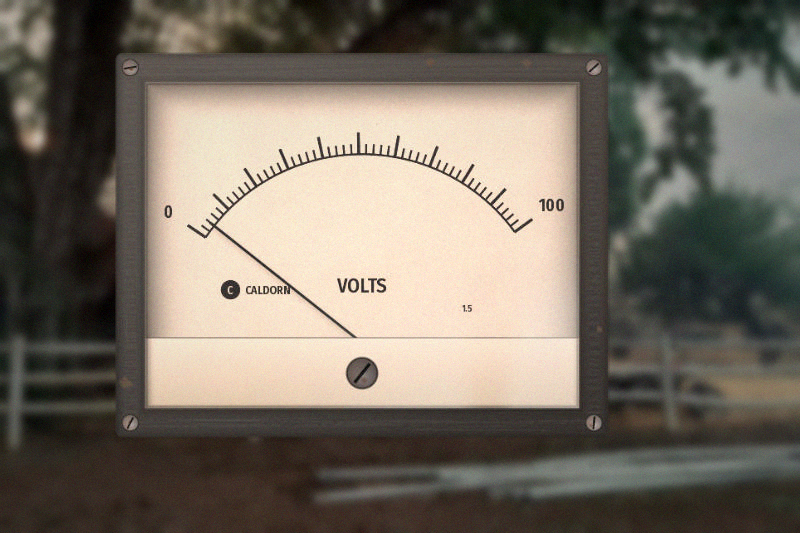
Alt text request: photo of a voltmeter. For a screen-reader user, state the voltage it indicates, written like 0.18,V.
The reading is 4,V
